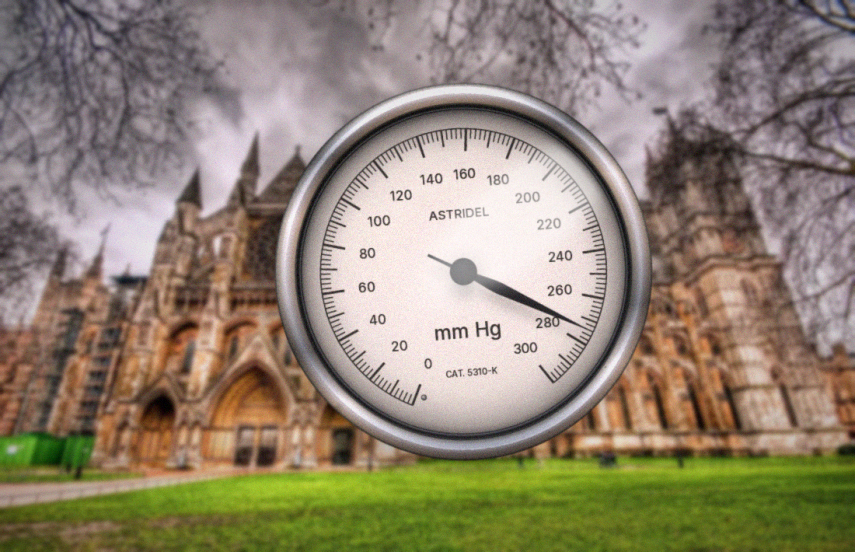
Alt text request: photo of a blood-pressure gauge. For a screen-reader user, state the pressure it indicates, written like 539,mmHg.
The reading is 274,mmHg
